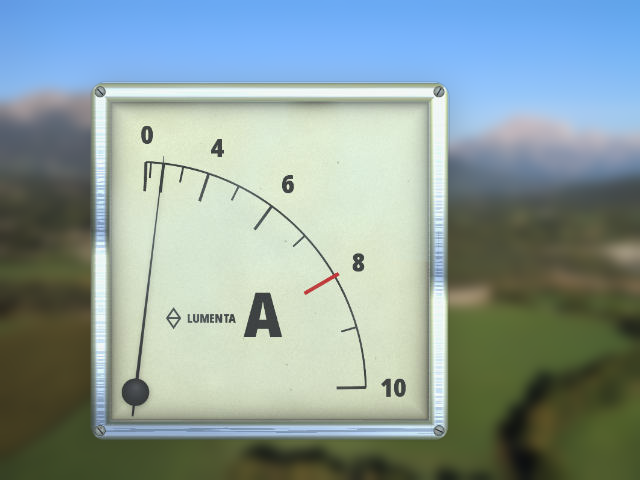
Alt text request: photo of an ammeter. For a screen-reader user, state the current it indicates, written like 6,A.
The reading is 2,A
